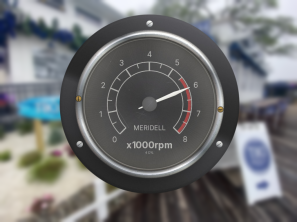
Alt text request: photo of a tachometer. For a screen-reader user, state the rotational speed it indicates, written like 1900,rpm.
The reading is 6000,rpm
